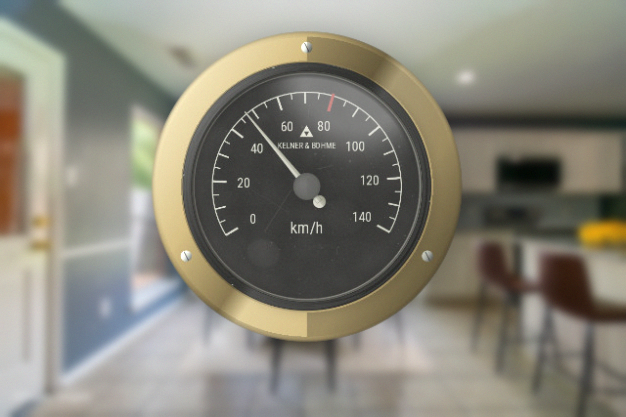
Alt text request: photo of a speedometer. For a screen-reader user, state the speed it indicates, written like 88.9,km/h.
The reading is 47.5,km/h
